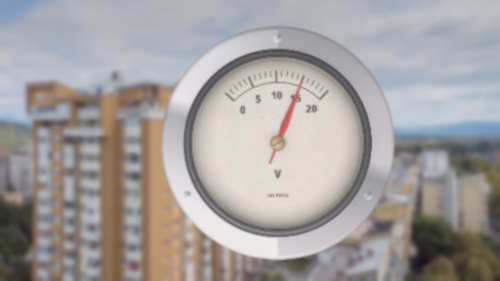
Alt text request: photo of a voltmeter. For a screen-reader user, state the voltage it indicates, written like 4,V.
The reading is 15,V
